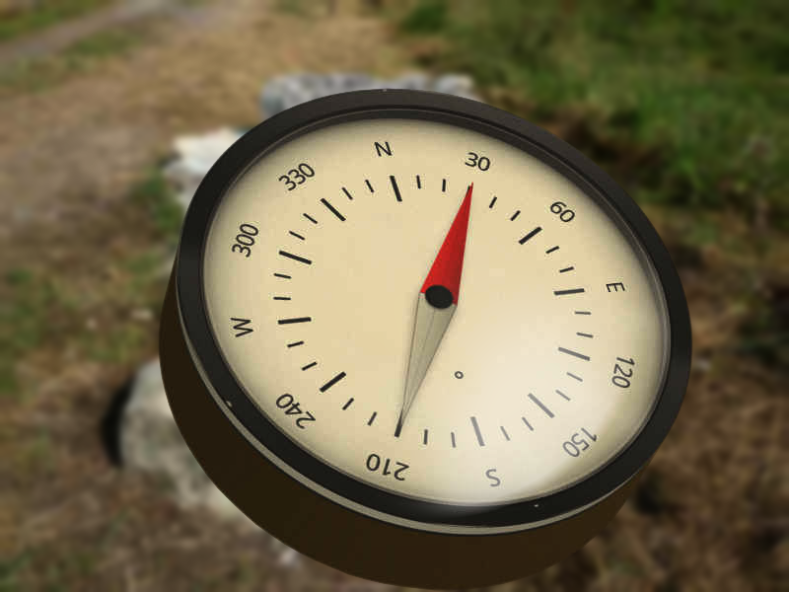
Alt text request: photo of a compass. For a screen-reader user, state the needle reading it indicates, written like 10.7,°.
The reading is 30,°
